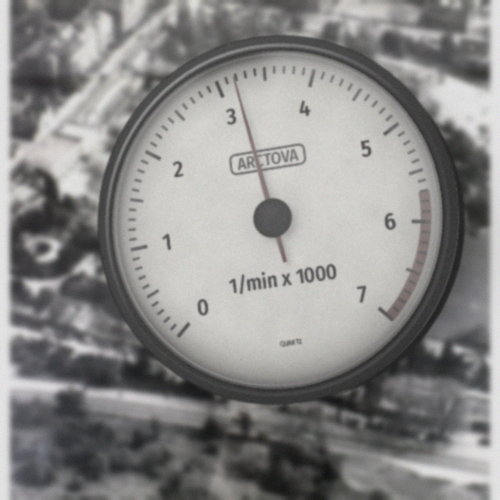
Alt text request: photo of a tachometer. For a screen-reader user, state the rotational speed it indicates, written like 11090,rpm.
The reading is 3200,rpm
